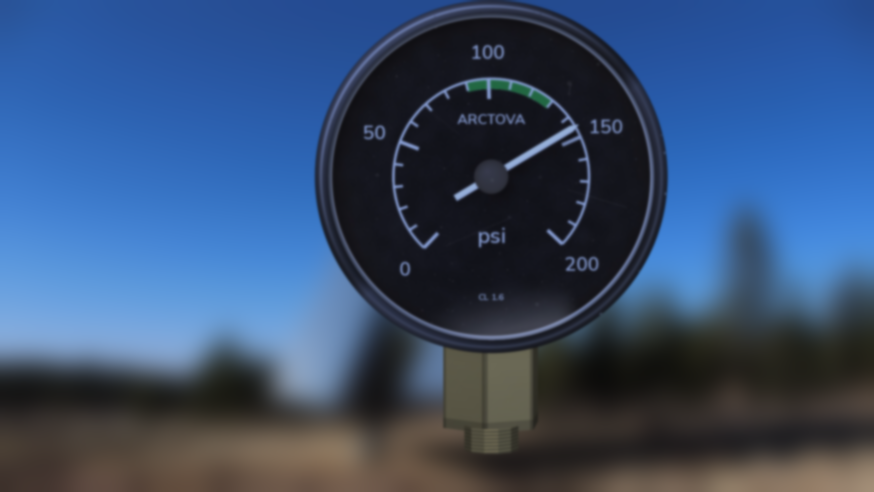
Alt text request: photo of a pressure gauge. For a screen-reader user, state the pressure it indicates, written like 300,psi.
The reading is 145,psi
